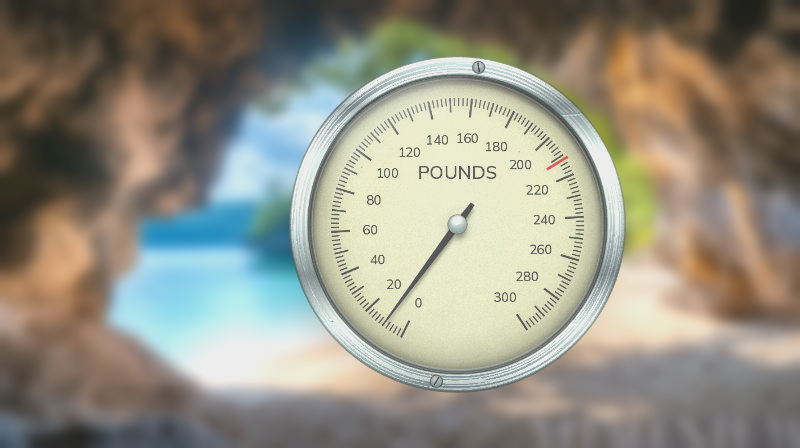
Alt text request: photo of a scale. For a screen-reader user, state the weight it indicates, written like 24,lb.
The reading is 10,lb
